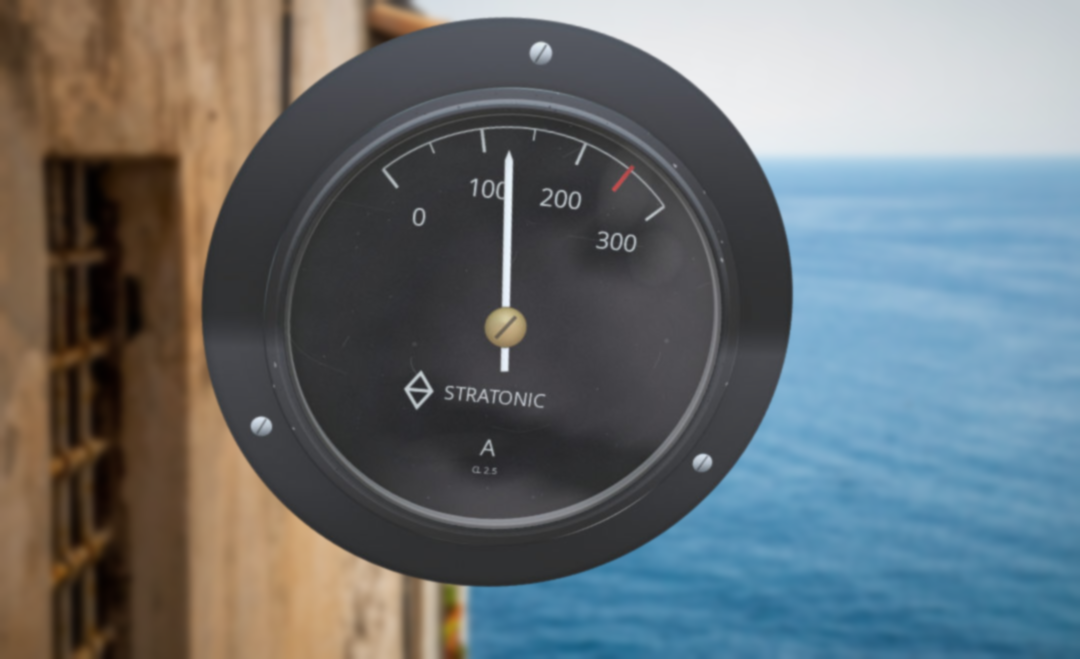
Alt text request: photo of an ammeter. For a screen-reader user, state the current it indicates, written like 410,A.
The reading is 125,A
